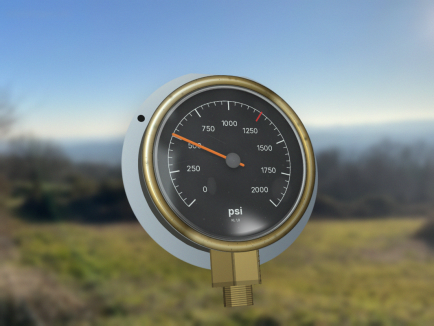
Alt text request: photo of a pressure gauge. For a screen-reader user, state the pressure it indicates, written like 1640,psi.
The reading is 500,psi
